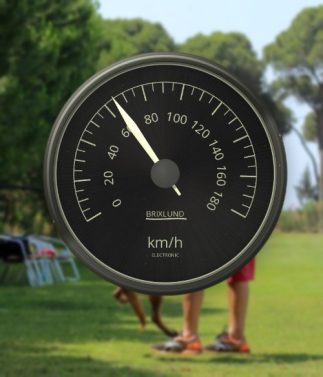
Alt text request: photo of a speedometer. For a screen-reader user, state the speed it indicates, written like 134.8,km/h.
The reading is 65,km/h
